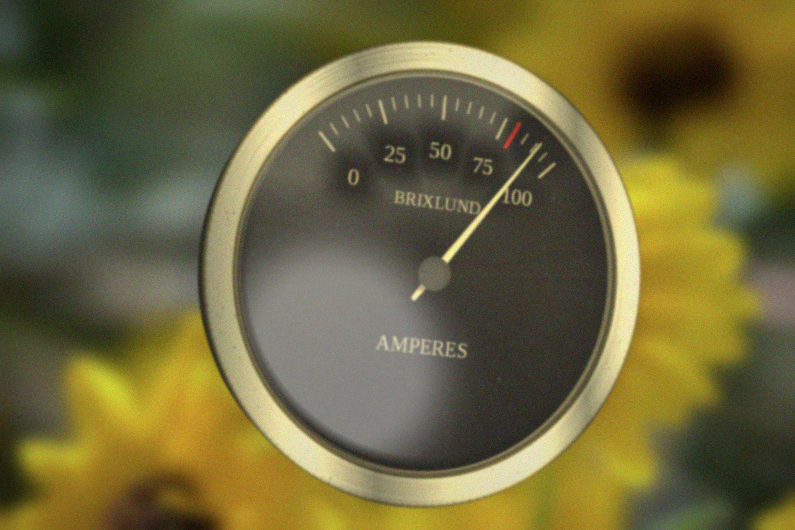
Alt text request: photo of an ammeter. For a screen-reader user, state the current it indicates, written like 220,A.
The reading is 90,A
